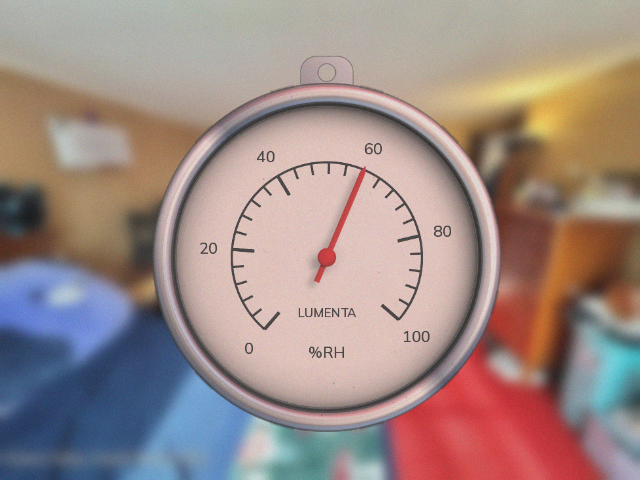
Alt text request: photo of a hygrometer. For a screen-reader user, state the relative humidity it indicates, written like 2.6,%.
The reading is 60,%
